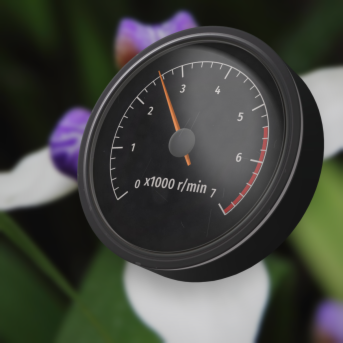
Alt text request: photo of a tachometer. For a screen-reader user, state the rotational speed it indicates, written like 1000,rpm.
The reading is 2600,rpm
